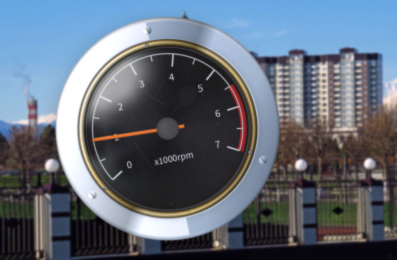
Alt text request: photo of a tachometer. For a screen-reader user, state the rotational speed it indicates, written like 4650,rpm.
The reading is 1000,rpm
